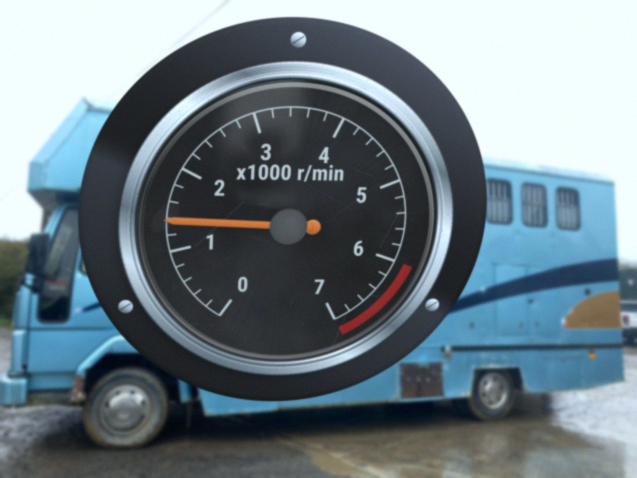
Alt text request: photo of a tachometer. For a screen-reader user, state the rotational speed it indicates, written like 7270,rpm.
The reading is 1400,rpm
